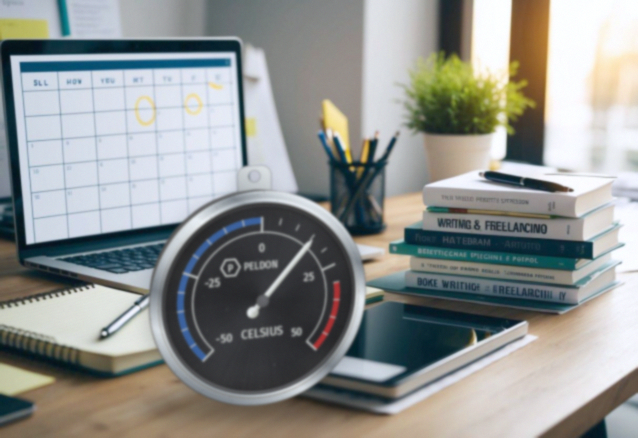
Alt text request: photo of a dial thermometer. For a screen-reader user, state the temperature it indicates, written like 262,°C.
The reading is 15,°C
